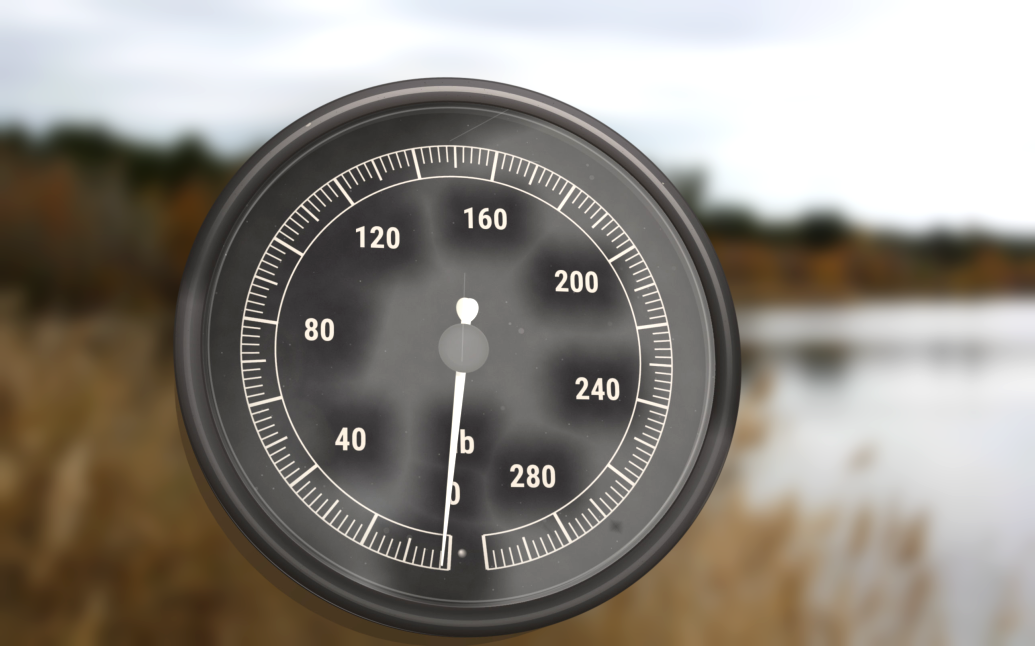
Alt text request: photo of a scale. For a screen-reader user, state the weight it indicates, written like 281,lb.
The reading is 2,lb
